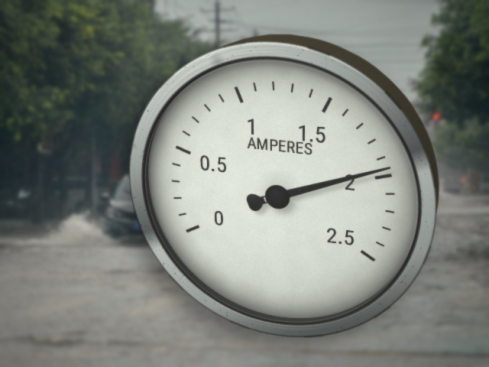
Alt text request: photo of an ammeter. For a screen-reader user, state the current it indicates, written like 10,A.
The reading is 1.95,A
